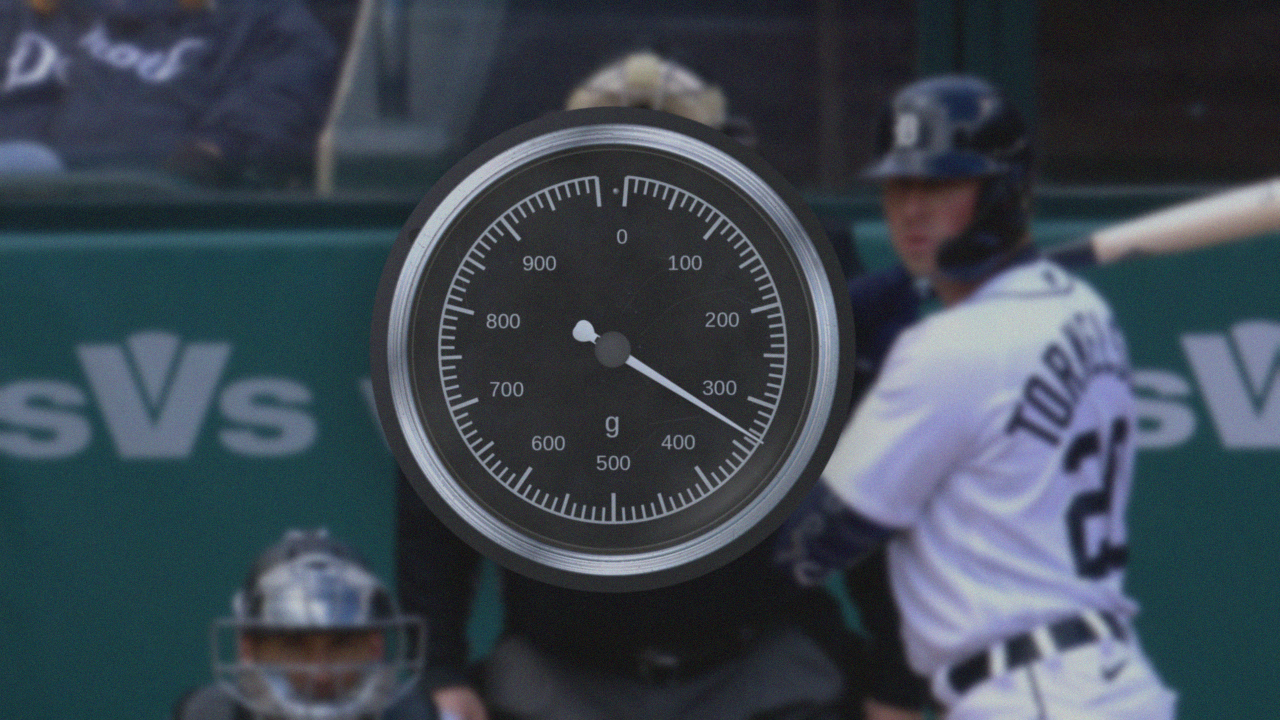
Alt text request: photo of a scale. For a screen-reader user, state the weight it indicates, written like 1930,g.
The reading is 335,g
